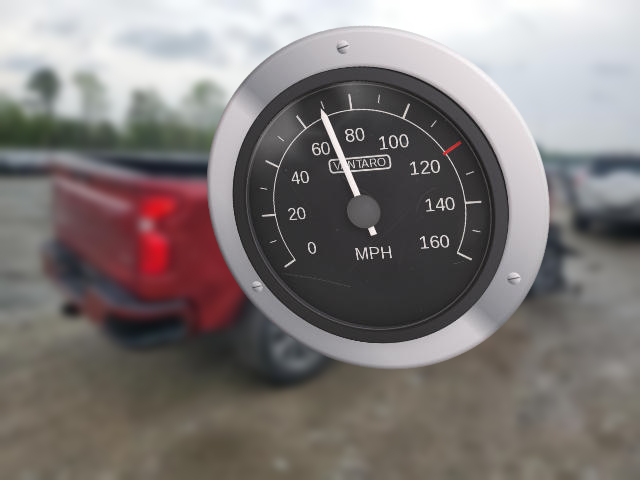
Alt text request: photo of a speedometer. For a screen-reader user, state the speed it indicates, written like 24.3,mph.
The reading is 70,mph
